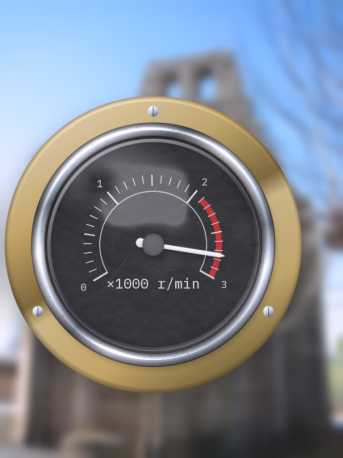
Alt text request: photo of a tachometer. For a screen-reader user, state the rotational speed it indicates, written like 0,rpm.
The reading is 2750,rpm
